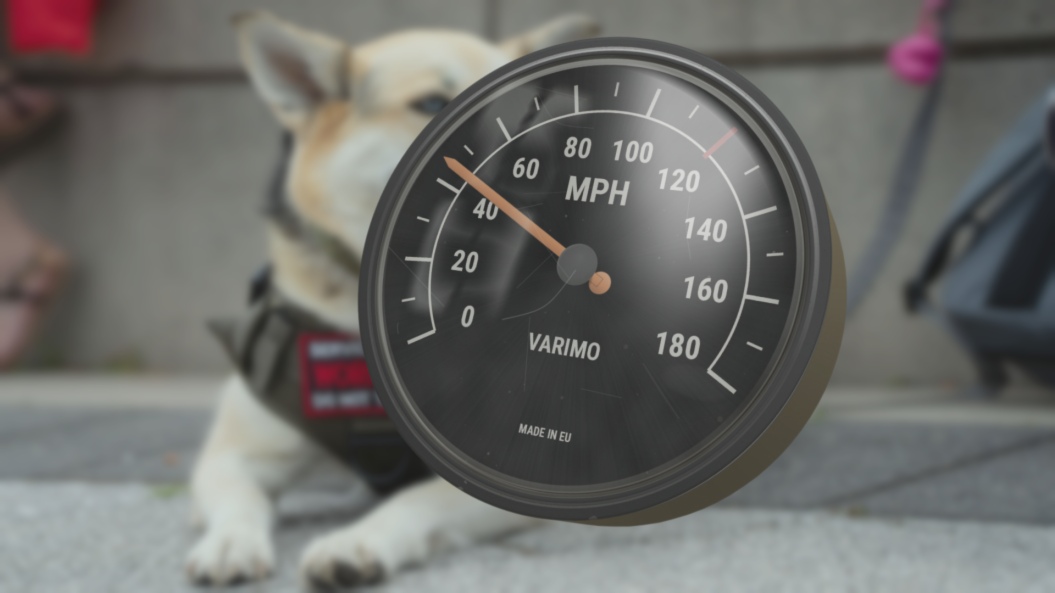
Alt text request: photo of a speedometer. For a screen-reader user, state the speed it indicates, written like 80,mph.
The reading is 45,mph
